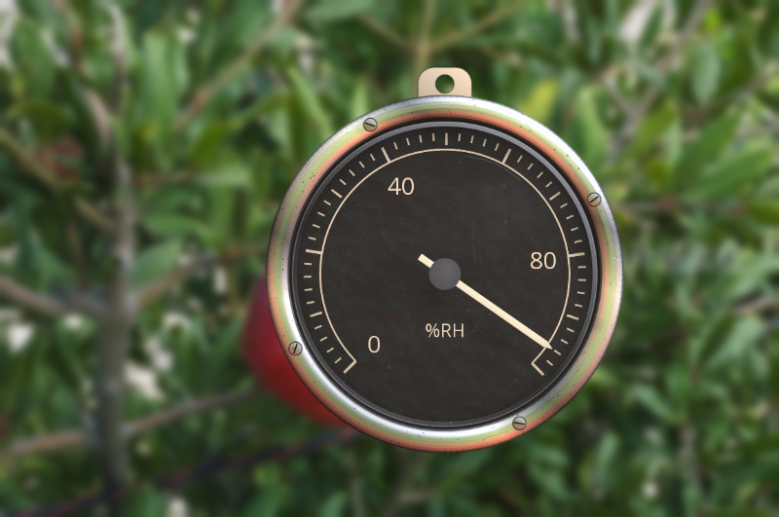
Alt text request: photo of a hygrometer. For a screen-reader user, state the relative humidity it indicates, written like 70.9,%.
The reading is 96,%
